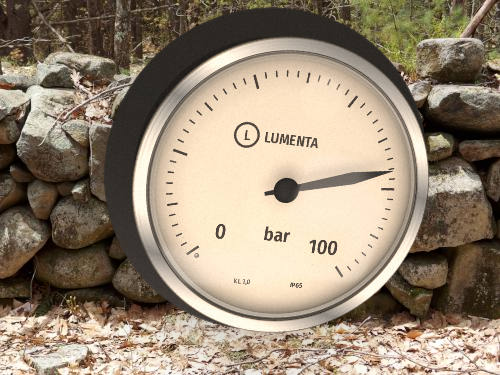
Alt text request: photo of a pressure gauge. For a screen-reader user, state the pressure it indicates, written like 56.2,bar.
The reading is 76,bar
